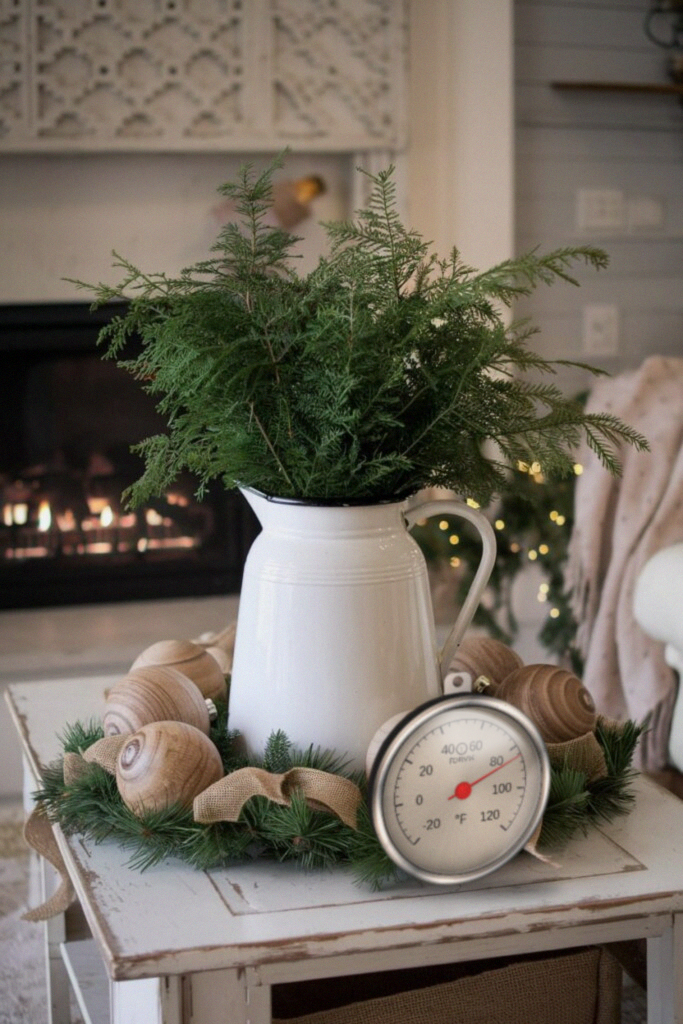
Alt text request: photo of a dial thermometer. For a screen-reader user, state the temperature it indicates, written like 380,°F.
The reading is 84,°F
